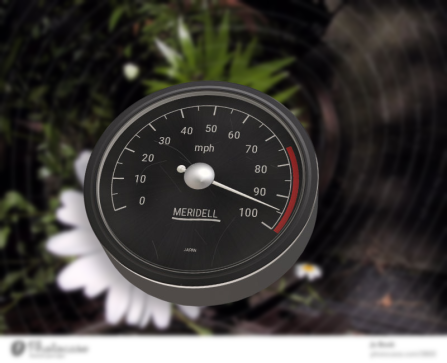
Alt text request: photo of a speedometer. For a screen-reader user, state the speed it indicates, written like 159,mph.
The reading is 95,mph
